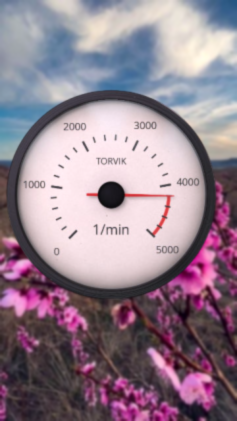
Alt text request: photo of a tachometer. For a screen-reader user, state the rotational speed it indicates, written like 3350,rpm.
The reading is 4200,rpm
